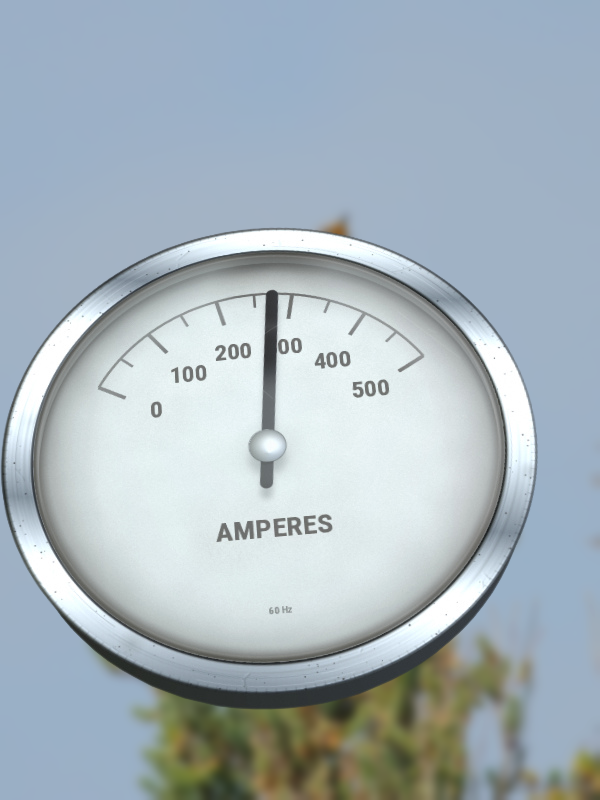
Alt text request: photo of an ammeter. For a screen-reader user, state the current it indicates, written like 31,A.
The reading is 275,A
